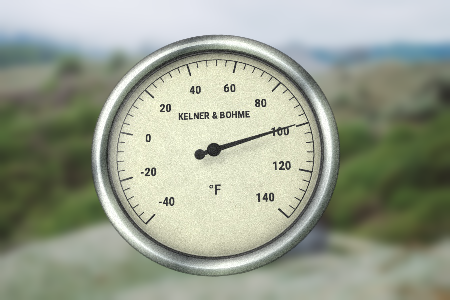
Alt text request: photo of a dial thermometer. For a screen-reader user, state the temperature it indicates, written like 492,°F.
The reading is 100,°F
